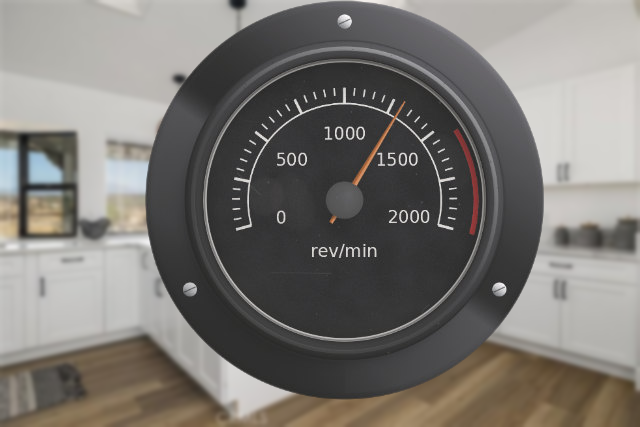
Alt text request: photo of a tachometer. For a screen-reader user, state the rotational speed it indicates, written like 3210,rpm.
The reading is 1300,rpm
